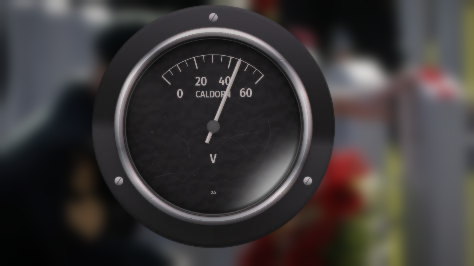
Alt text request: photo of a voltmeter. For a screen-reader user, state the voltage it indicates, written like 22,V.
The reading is 45,V
